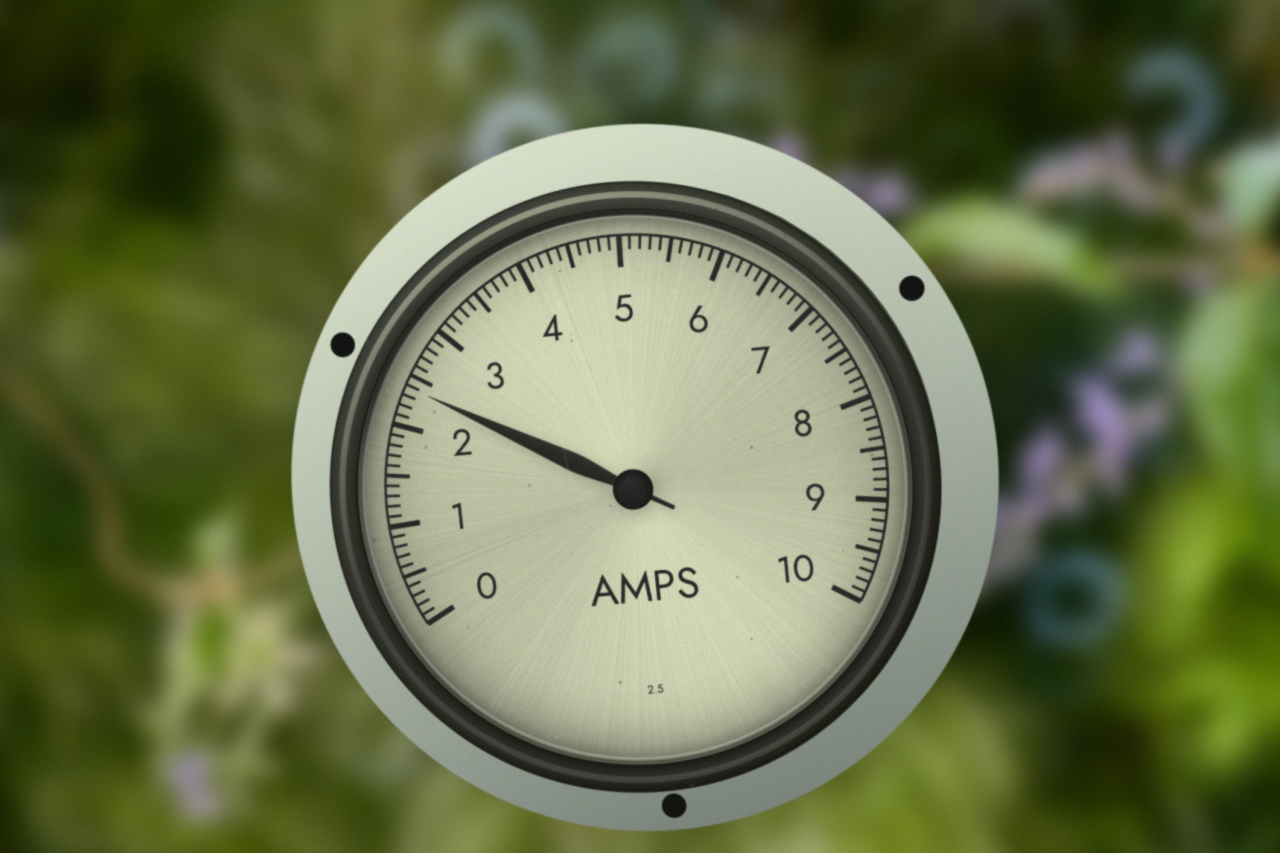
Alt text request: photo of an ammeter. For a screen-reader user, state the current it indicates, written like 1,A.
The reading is 2.4,A
